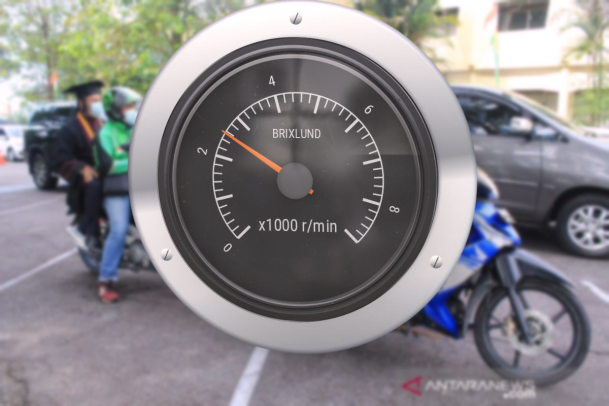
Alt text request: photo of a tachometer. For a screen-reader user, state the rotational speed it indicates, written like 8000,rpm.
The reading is 2600,rpm
